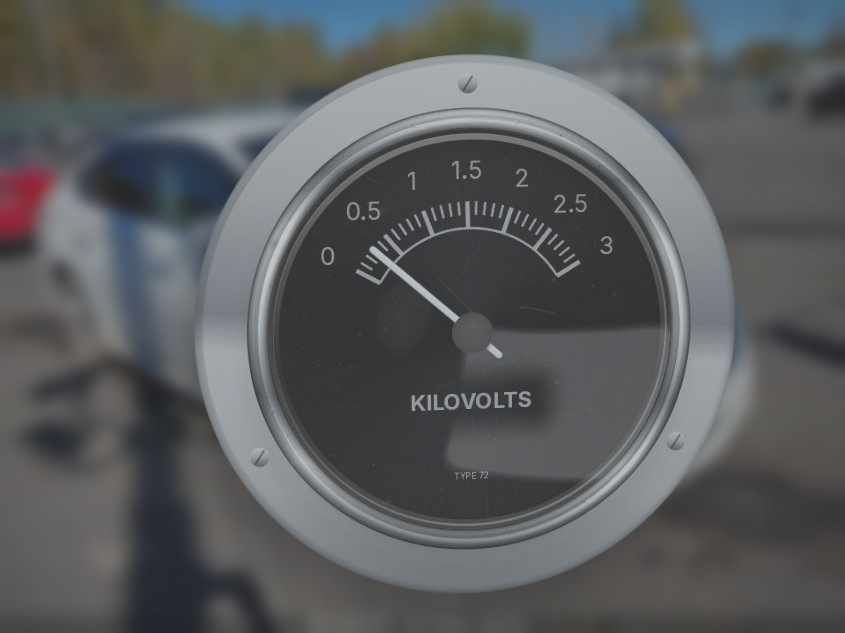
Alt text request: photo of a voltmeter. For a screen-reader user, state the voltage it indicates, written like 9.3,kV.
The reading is 0.3,kV
